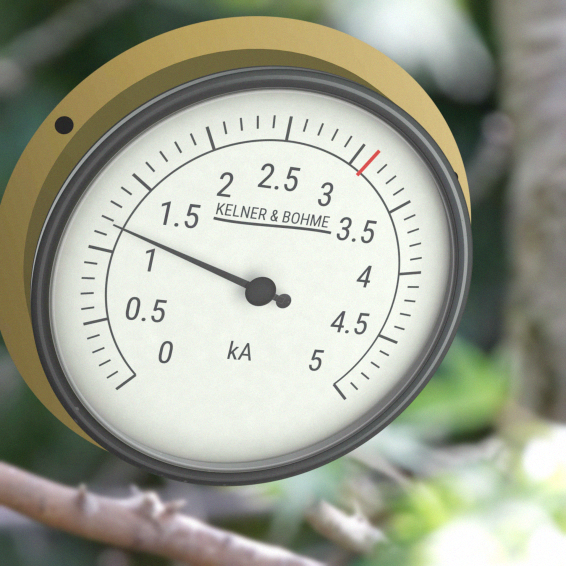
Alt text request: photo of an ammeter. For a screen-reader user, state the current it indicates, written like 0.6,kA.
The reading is 1.2,kA
